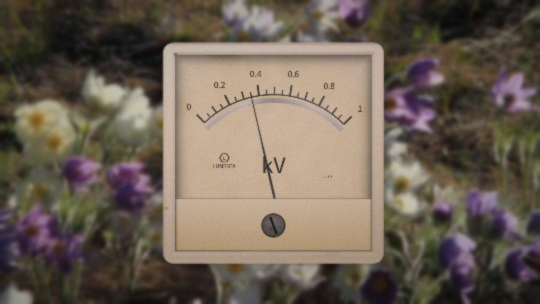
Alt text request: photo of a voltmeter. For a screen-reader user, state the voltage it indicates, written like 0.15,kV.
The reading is 0.35,kV
